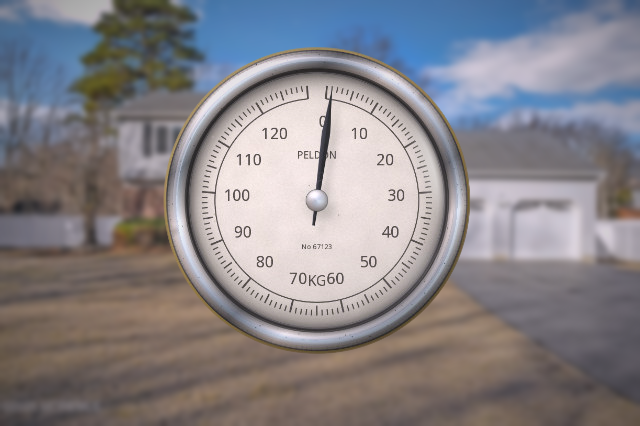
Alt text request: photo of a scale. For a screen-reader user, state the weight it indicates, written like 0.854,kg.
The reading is 1,kg
